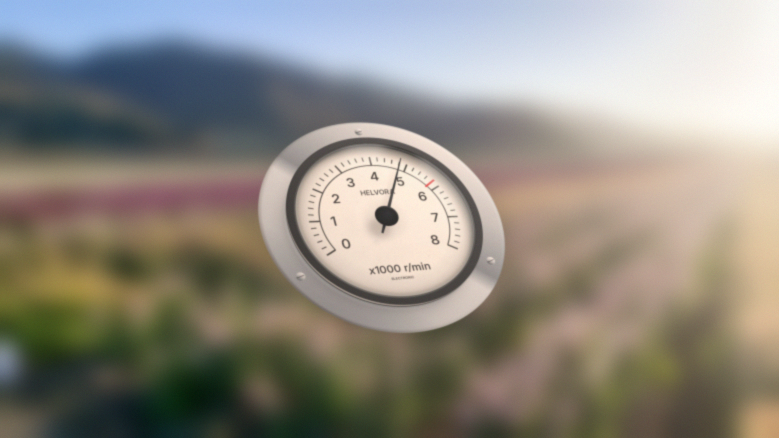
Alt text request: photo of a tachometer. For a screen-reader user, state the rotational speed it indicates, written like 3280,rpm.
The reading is 4800,rpm
